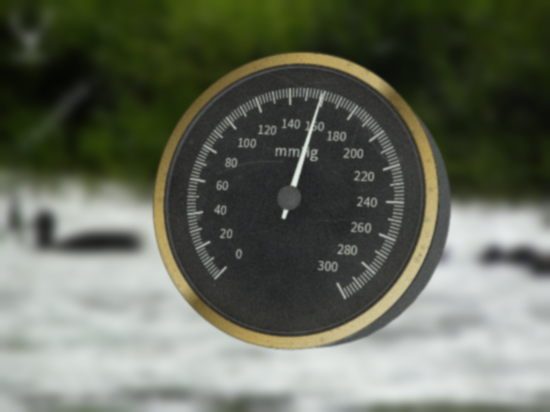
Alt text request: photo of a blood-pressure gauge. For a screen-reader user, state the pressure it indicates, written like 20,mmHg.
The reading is 160,mmHg
